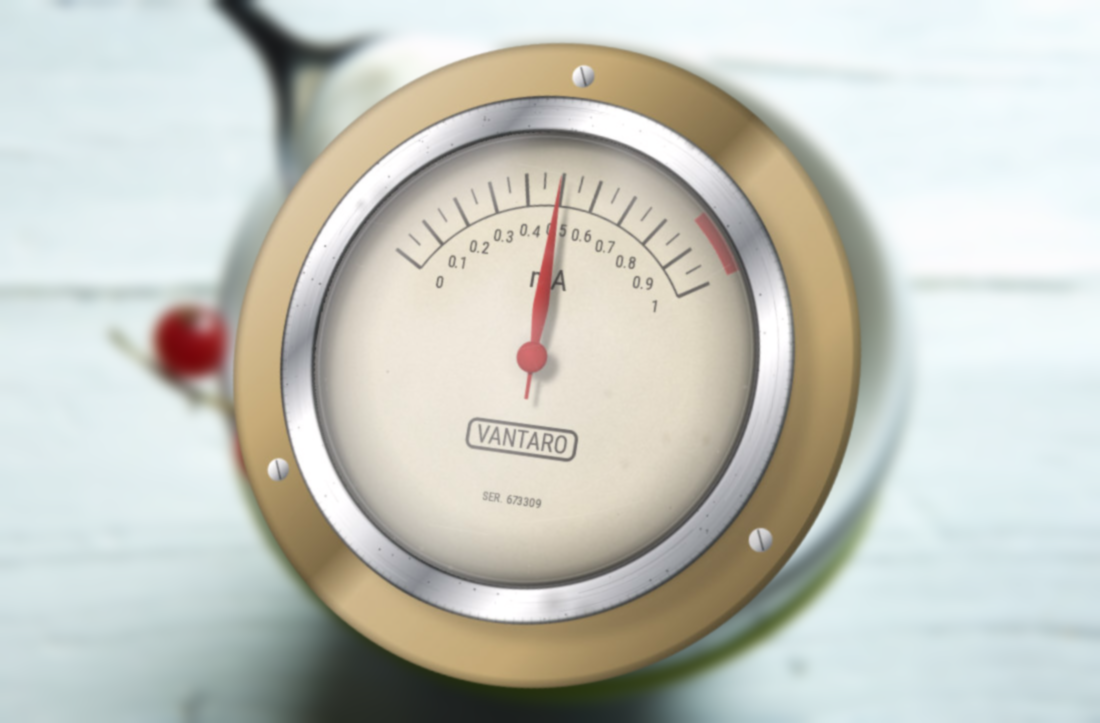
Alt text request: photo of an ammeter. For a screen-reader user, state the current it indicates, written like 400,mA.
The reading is 0.5,mA
